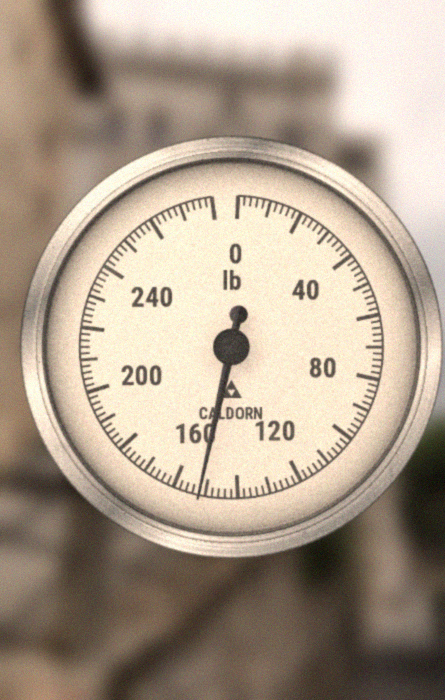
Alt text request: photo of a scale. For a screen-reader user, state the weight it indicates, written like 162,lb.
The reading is 152,lb
